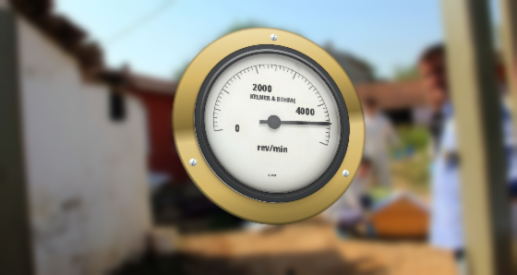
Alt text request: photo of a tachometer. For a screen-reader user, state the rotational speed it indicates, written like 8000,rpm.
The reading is 4500,rpm
